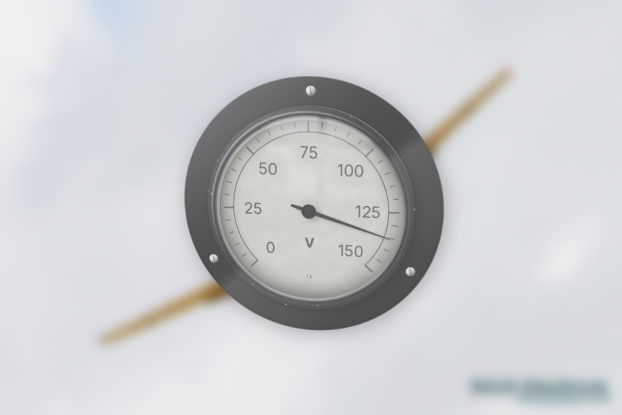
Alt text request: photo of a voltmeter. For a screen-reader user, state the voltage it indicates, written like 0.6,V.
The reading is 135,V
